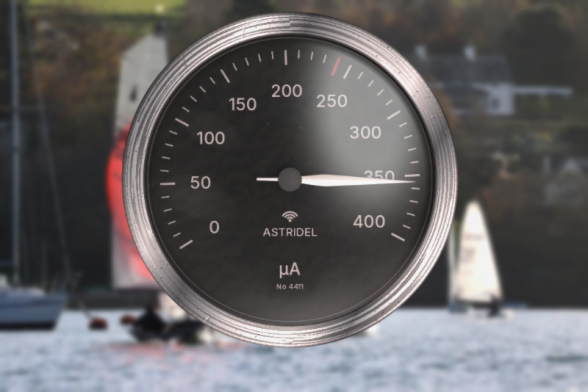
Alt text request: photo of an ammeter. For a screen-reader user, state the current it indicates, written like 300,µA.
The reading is 355,µA
